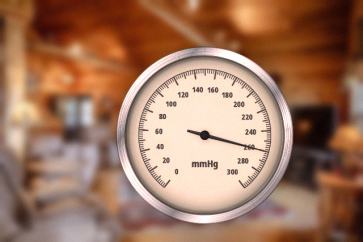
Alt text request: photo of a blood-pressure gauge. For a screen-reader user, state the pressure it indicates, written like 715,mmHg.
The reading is 260,mmHg
